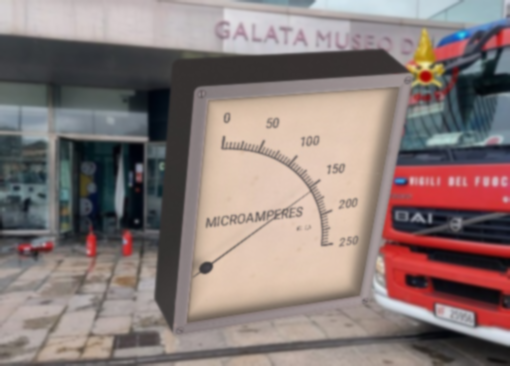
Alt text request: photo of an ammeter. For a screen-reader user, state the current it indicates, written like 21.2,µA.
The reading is 150,µA
